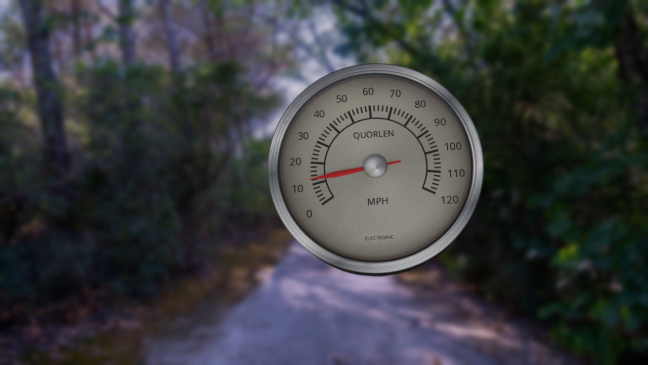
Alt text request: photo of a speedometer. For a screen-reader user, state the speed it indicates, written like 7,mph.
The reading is 12,mph
